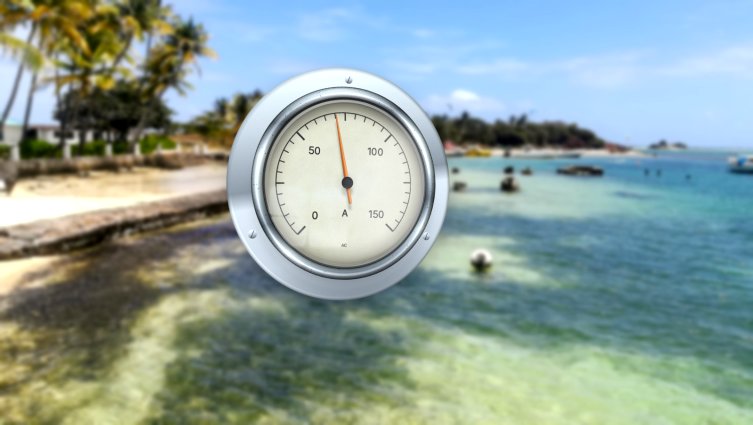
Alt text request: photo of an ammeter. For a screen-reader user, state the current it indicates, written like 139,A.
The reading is 70,A
